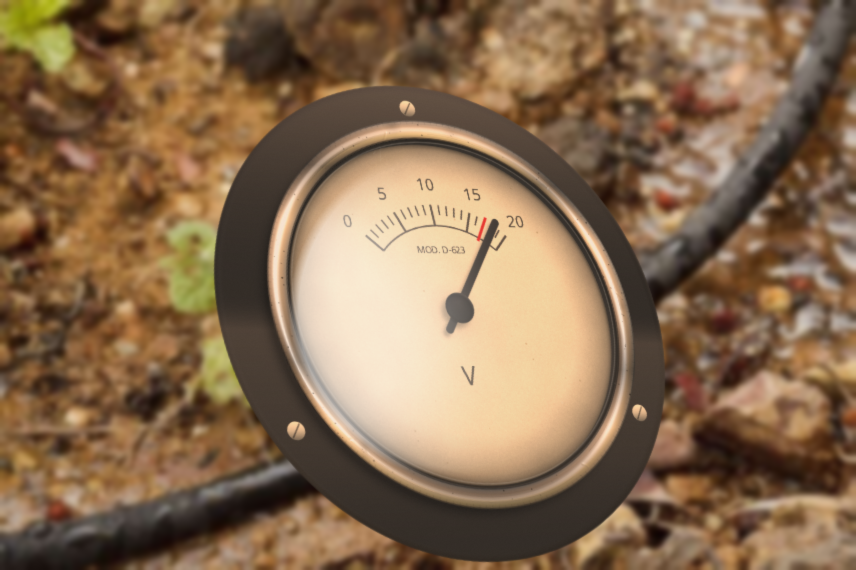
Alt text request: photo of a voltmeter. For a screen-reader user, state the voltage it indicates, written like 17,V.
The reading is 18,V
